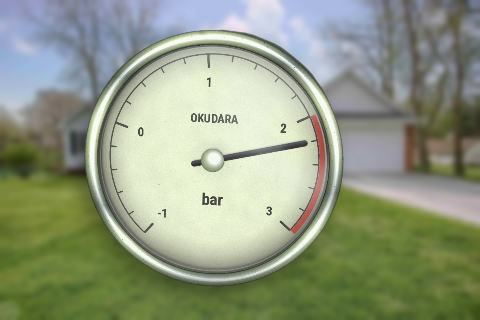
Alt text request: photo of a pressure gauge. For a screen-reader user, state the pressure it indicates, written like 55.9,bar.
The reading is 2.2,bar
